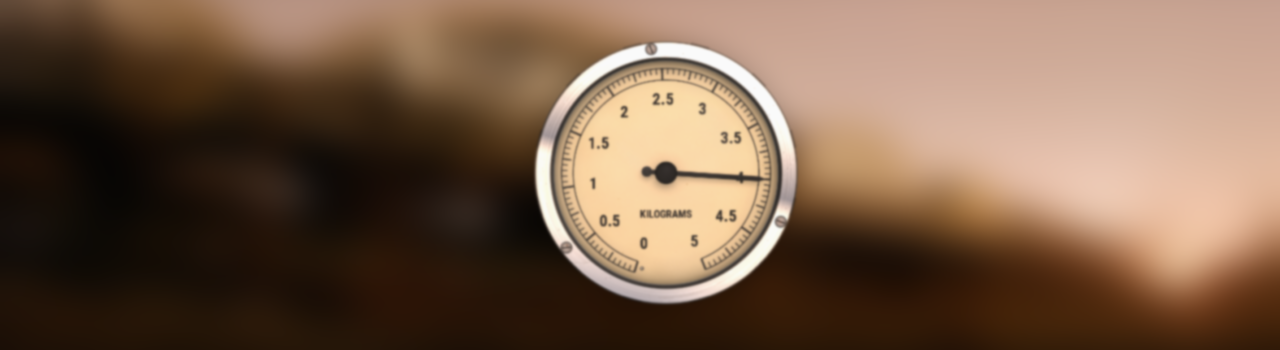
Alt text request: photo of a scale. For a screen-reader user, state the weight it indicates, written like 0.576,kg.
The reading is 4,kg
